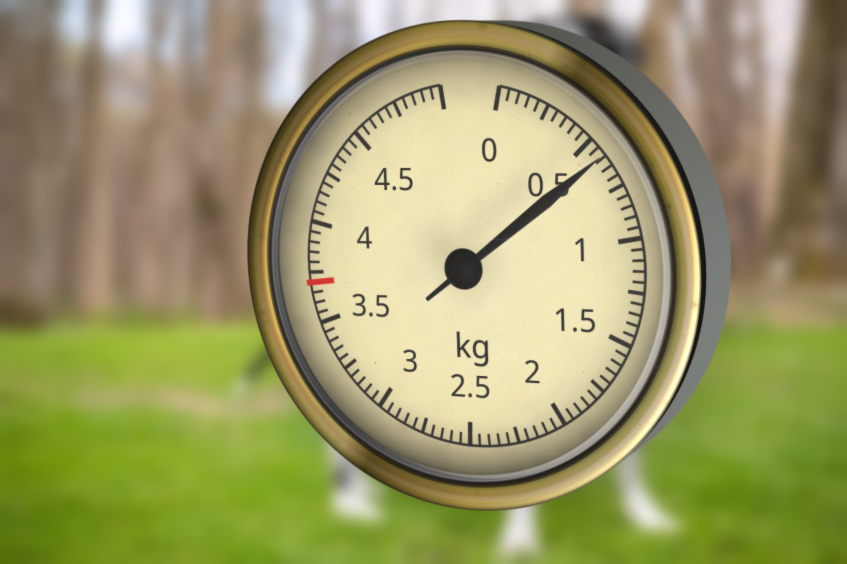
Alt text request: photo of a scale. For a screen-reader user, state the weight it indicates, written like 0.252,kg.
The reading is 0.6,kg
